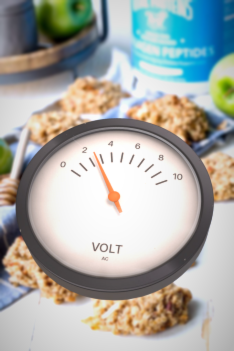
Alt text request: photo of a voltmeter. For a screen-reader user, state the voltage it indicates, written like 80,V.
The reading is 2.5,V
